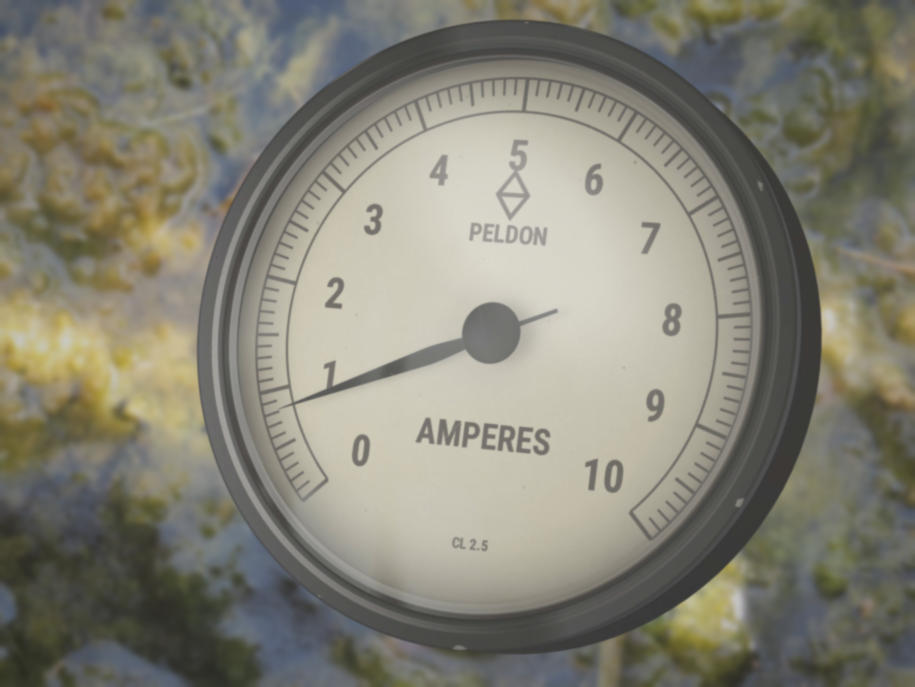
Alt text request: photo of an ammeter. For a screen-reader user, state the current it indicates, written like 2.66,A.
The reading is 0.8,A
